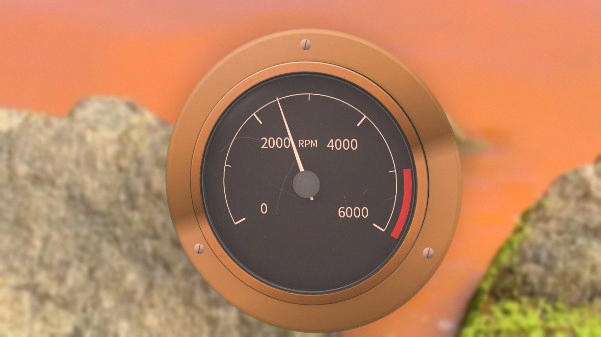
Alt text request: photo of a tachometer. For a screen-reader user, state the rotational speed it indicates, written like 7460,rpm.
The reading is 2500,rpm
